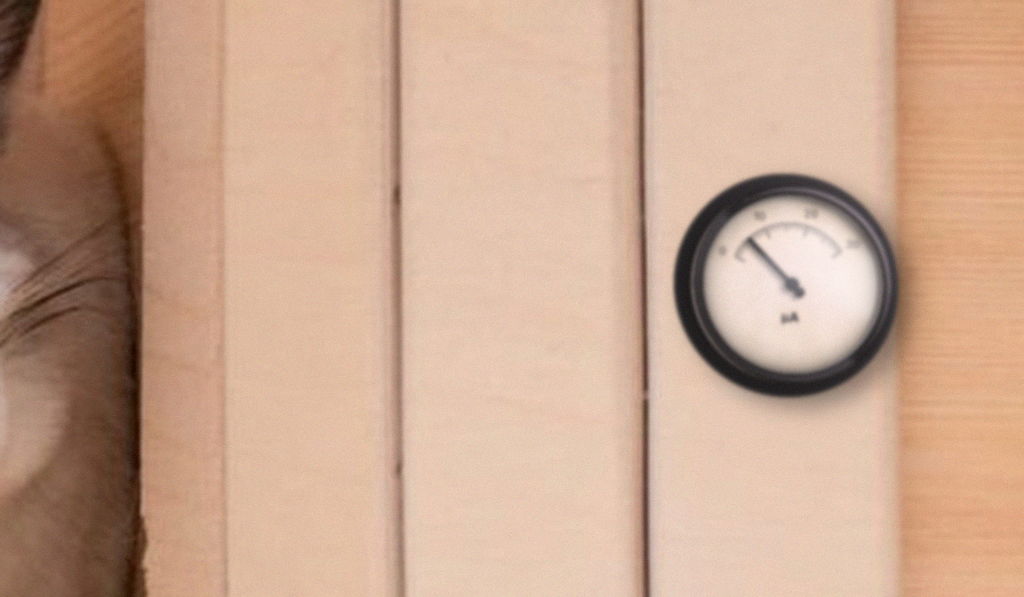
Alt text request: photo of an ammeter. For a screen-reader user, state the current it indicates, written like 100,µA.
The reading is 5,µA
